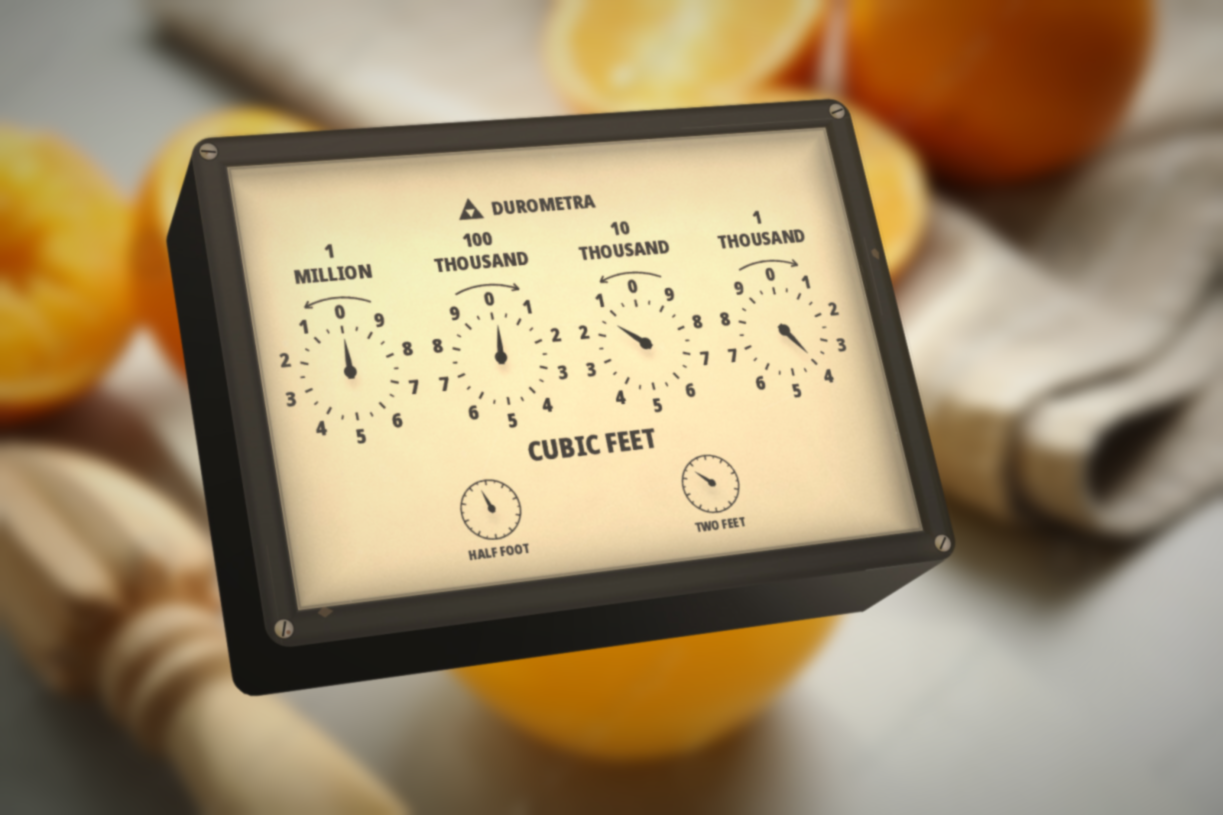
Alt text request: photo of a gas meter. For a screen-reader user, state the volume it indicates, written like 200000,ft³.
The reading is 1400,ft³
